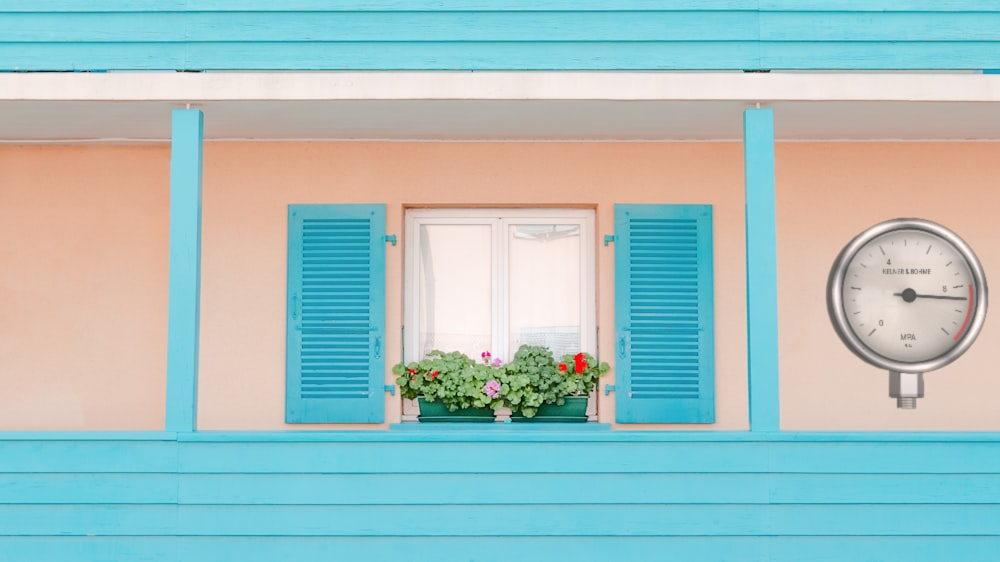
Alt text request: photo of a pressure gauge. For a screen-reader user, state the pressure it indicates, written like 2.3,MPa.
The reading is 8.5,MPa
